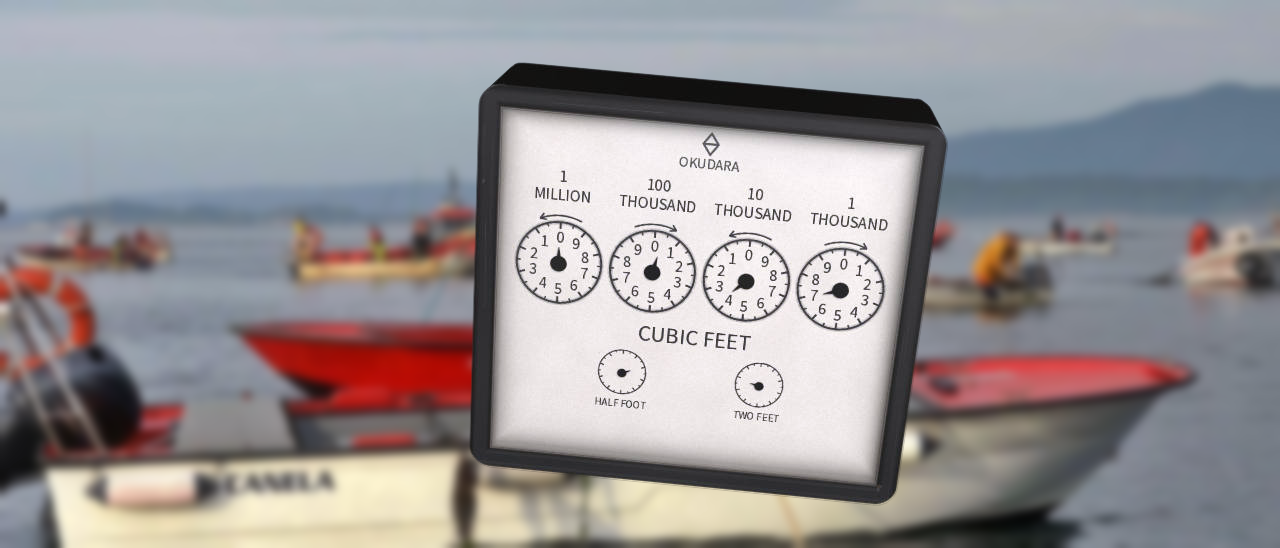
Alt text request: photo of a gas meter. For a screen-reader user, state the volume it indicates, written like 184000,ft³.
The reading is 3700,ft³
